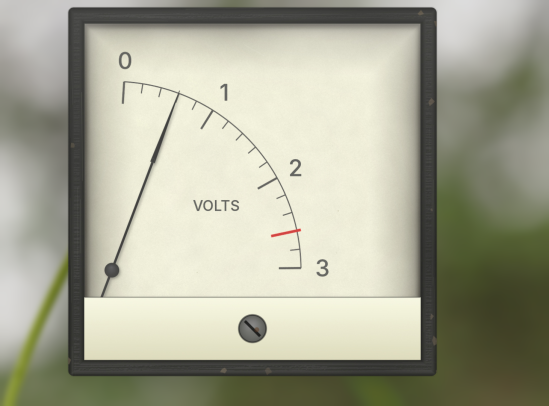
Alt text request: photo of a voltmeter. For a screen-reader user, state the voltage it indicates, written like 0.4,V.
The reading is 0.6,V
